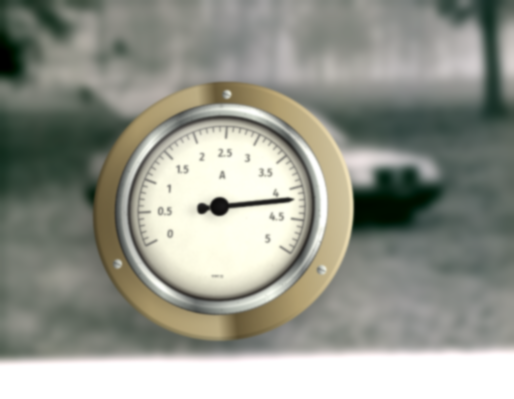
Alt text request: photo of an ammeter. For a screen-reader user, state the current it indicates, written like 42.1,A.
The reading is 4.2,A
